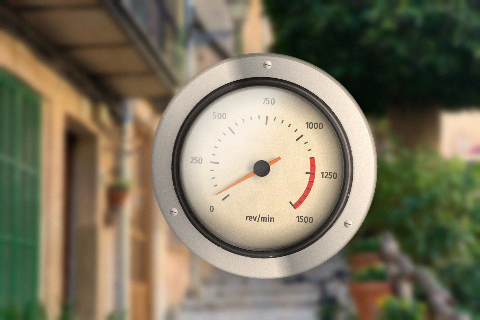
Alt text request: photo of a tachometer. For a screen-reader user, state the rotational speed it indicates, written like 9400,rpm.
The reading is 50,rpm
